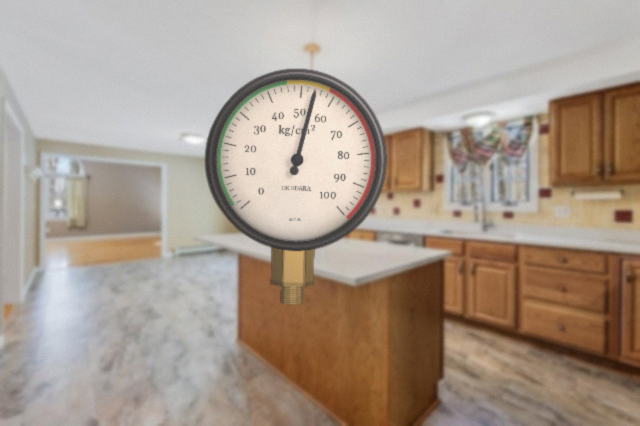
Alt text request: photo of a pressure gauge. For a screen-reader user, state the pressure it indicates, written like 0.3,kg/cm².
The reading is 54,kg/cm²
